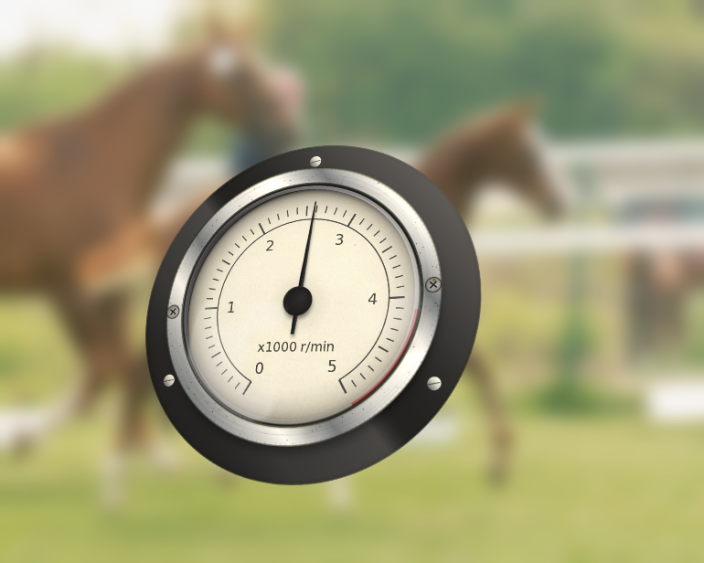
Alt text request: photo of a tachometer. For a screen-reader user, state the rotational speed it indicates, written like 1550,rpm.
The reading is 2600,rpm
